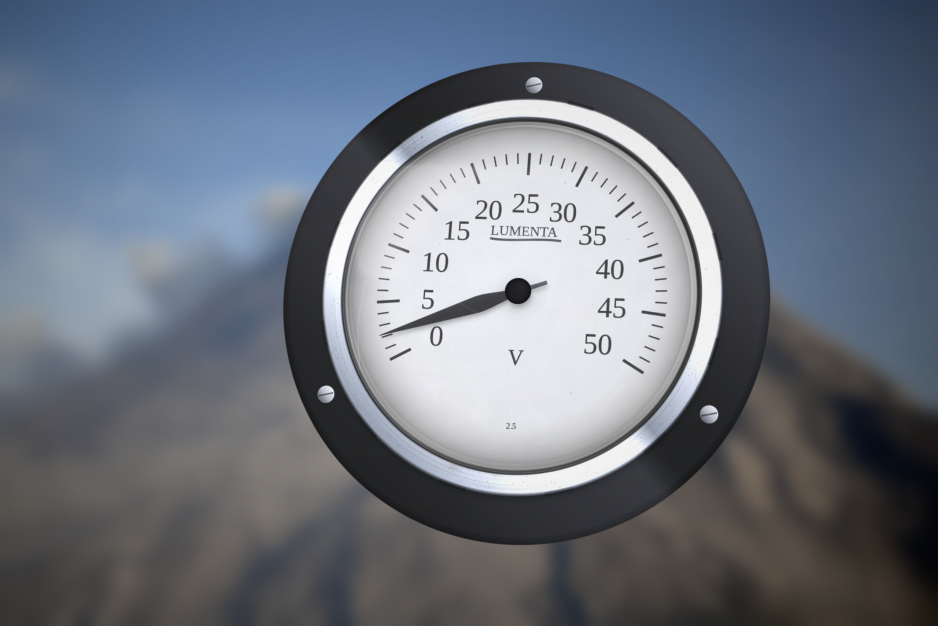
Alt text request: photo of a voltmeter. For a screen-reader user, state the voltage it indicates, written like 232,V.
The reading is 2,V
